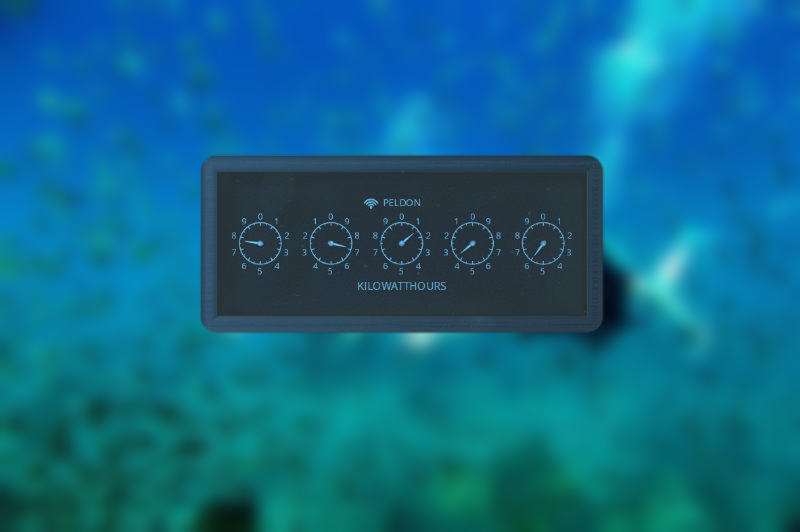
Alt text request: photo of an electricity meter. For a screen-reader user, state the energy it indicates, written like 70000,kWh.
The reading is 77136,kWh
